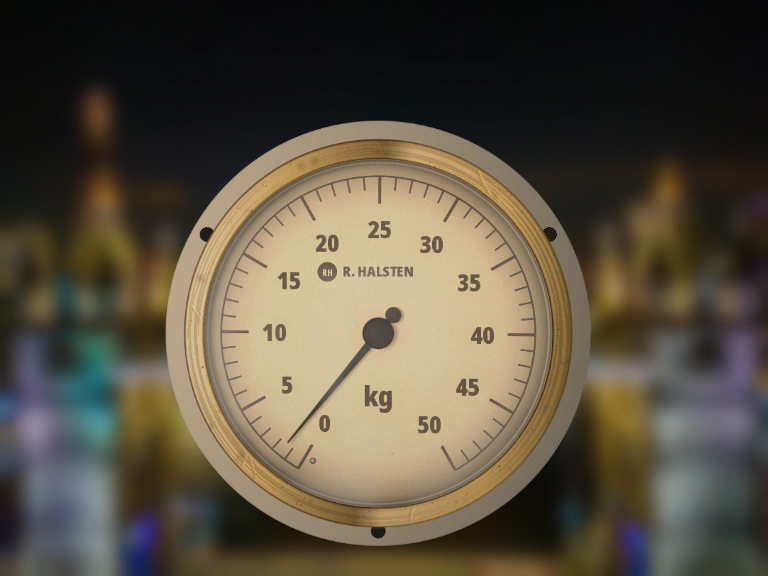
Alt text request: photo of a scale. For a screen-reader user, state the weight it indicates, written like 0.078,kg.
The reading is 1.5,kg
